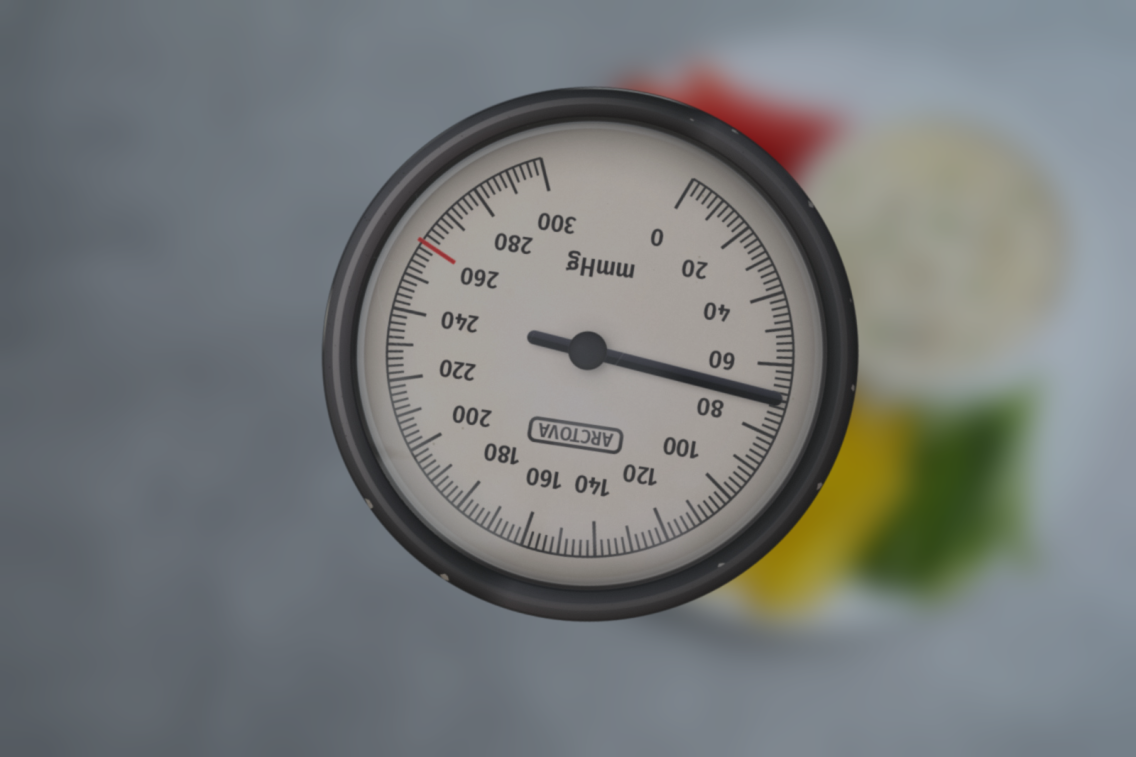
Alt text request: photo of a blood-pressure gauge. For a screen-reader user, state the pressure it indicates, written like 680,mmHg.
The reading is 70,mmHg
